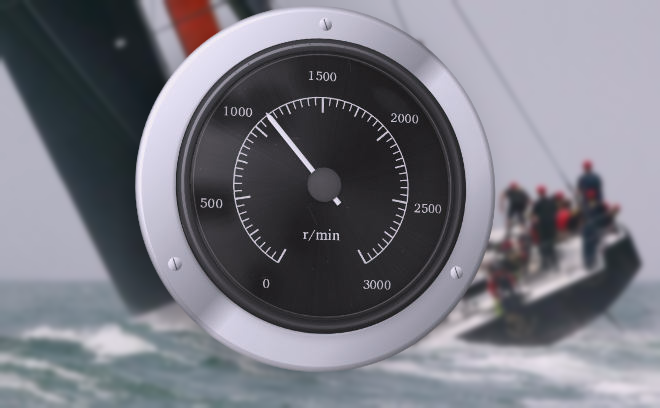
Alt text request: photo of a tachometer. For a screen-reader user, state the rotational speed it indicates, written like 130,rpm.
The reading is 1100,rpm
